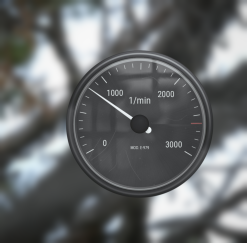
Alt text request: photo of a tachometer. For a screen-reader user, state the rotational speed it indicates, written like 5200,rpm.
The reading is 800,rpm
